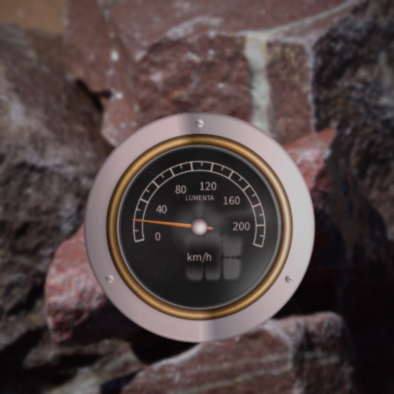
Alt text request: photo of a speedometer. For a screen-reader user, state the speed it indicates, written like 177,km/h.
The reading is 20,km/h
